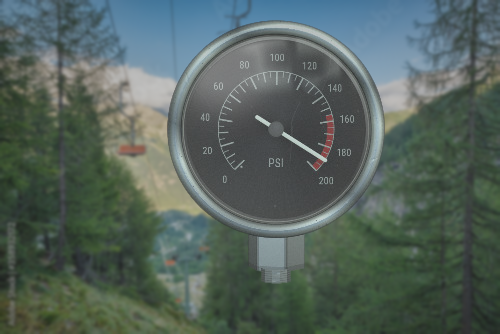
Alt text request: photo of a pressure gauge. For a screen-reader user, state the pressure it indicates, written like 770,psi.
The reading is 190,psi
